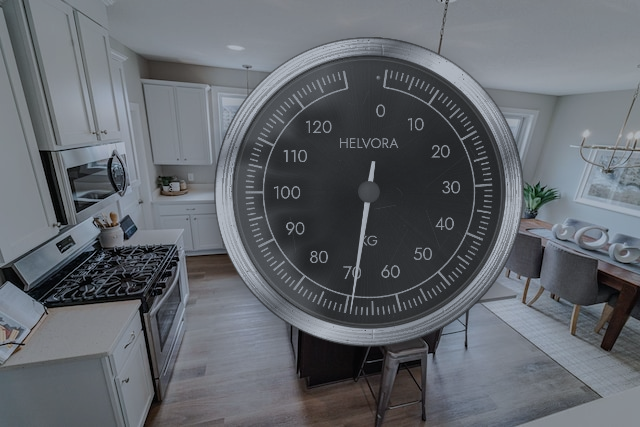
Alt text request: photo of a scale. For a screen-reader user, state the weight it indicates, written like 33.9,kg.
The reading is 69,kg
